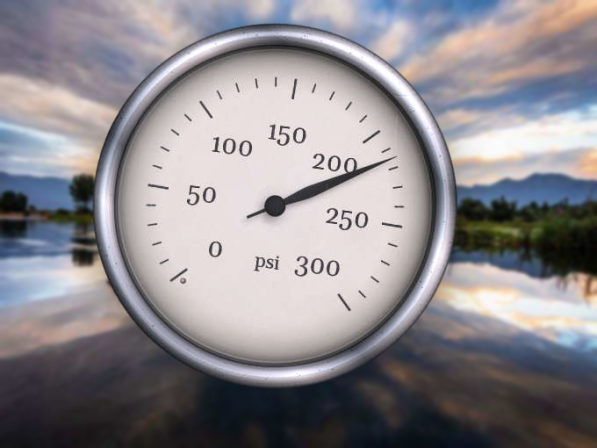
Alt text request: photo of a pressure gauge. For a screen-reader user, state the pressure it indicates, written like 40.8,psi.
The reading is 215,psi
